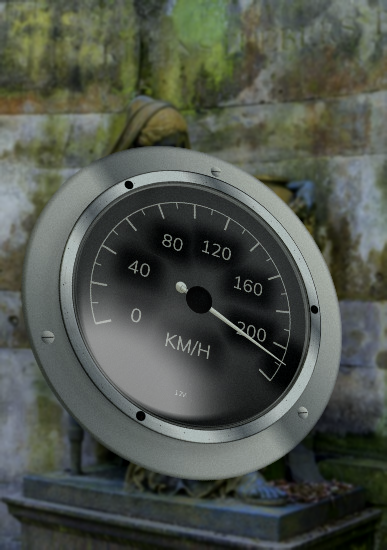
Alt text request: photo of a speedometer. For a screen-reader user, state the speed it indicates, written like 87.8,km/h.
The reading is 210,km/h
